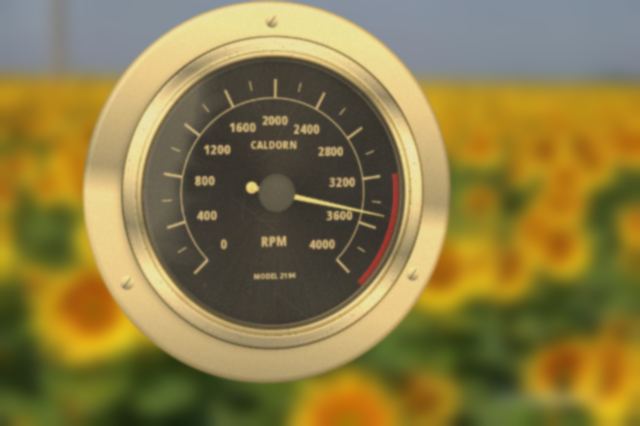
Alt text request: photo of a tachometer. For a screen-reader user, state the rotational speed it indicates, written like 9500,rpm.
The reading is 3500,rpm
